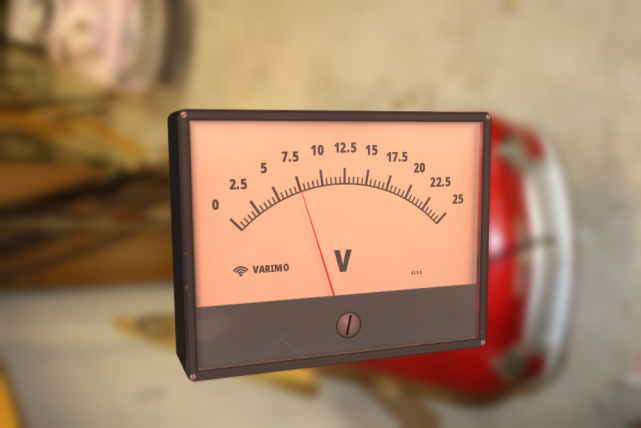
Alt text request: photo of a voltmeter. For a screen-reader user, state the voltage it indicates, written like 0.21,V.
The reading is 7.5,V
